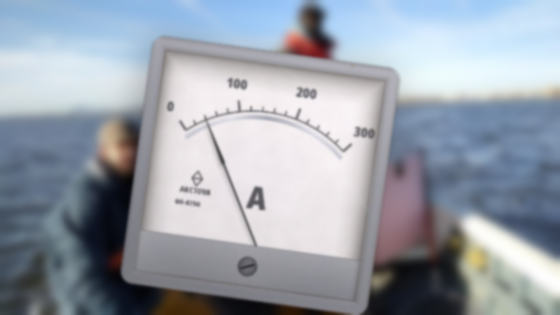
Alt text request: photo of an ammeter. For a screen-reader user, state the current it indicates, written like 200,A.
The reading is 40,A
